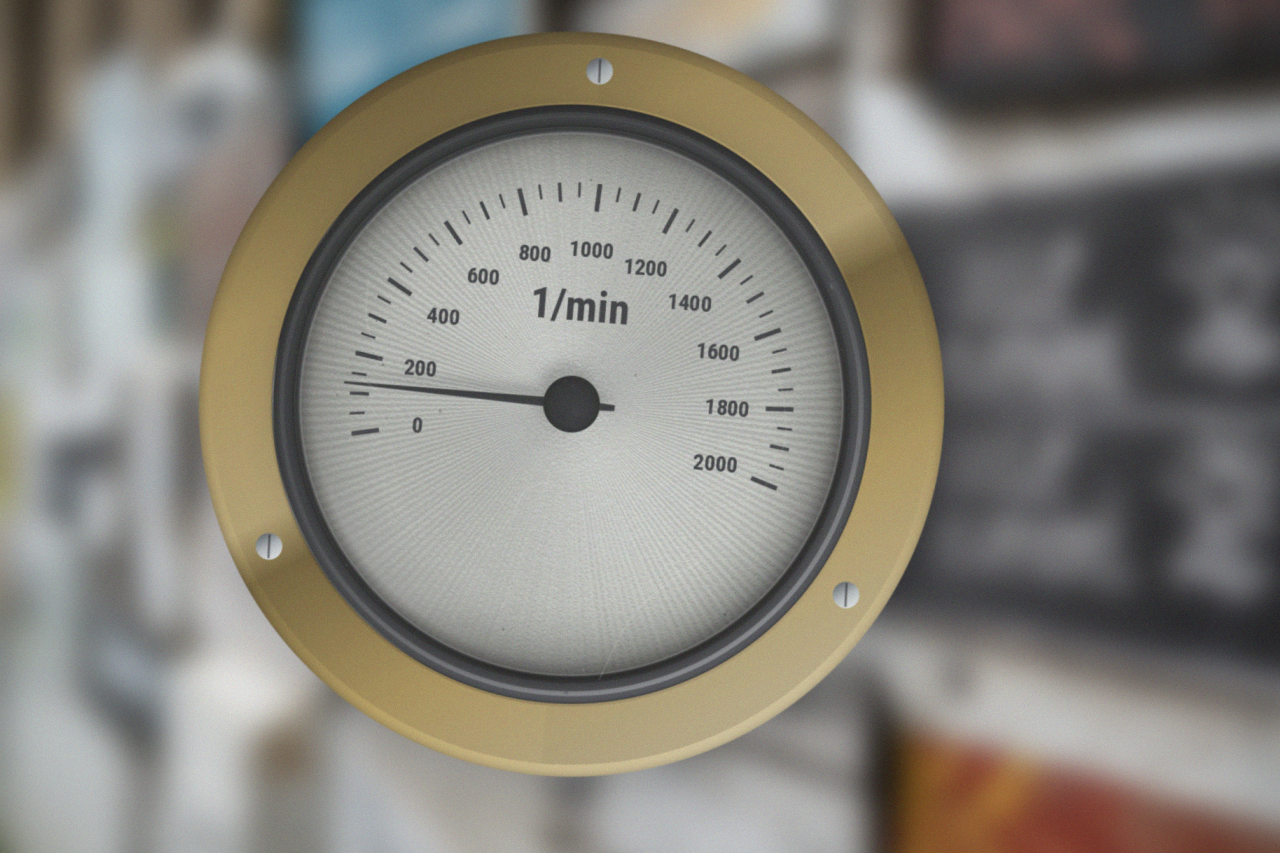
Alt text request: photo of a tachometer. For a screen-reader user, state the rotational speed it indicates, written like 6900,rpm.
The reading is 125,rpm
